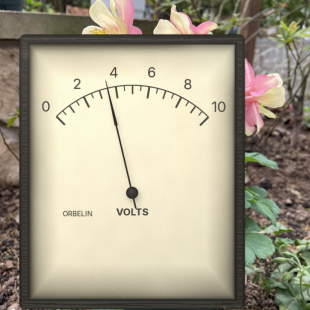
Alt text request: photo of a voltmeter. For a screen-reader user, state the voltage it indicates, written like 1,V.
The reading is 3.5,V
